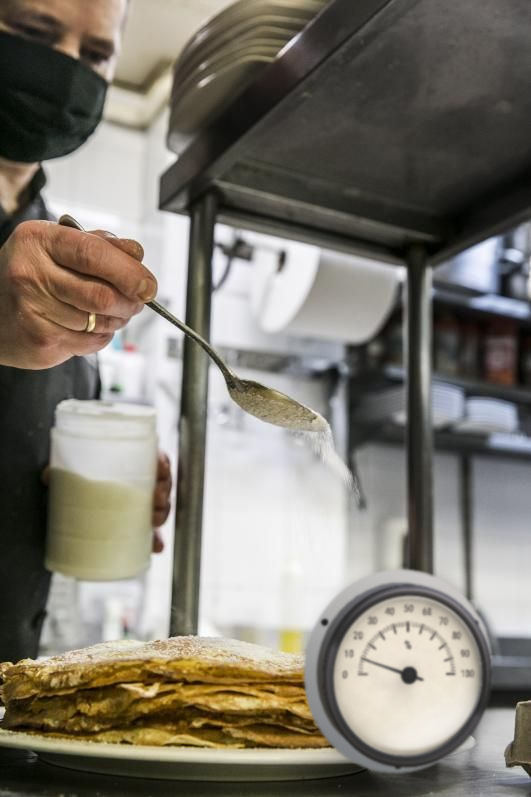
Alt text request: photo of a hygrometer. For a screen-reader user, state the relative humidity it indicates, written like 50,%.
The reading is 10,%
